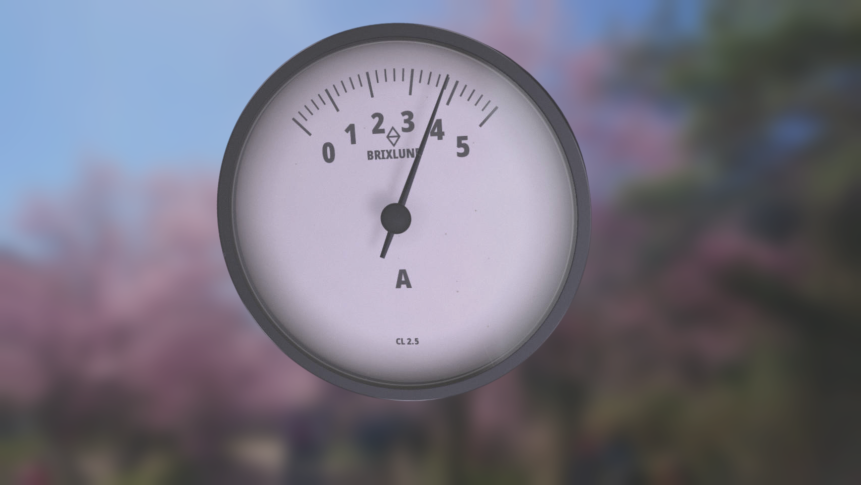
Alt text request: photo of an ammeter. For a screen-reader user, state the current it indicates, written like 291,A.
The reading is 3.8,A
